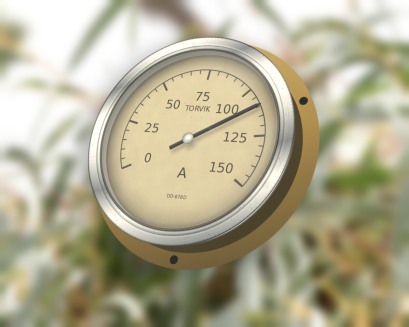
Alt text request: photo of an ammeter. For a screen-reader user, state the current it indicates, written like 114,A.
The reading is 110,A
